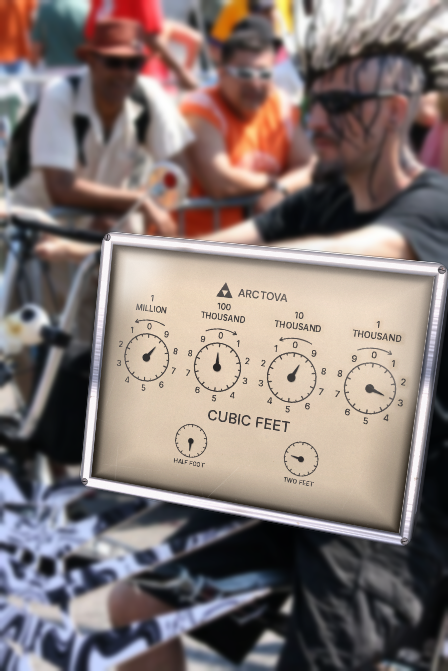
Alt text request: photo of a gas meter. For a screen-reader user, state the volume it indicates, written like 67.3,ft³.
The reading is 899300,ft³
